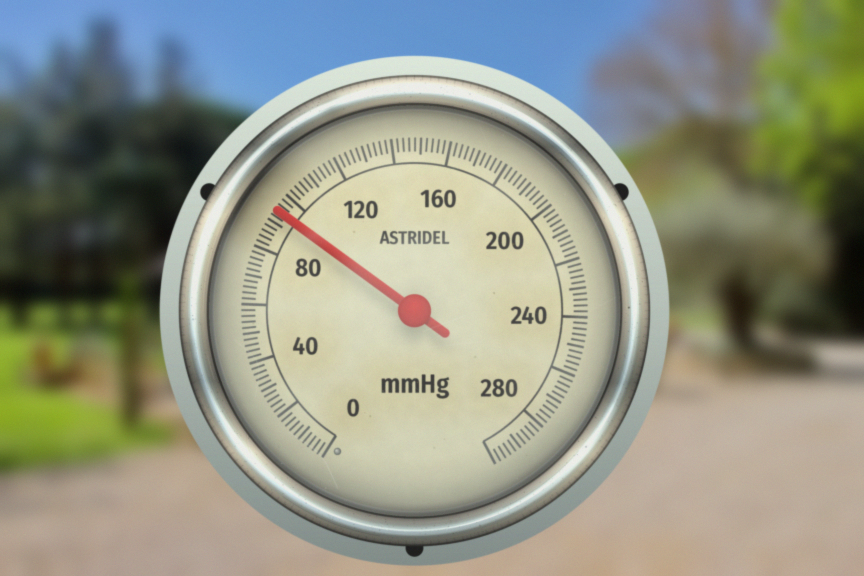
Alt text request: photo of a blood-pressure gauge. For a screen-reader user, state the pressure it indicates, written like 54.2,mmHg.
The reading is 94,mmHg
